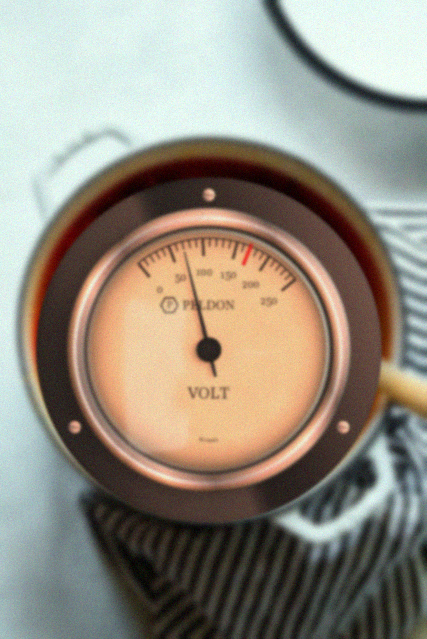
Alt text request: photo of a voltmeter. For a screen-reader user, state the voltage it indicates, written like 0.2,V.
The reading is 70,V
